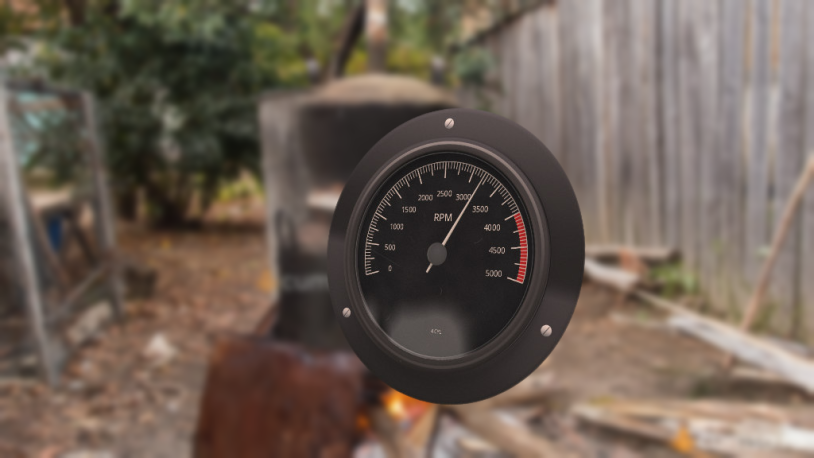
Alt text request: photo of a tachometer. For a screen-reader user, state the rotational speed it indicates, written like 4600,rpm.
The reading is 3250,rpm
